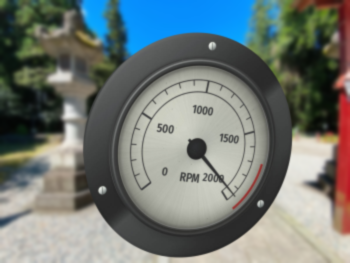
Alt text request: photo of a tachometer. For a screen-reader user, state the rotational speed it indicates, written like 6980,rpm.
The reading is 1950,rpm
